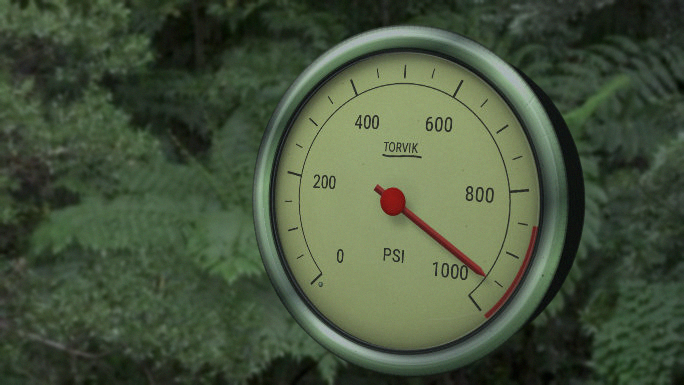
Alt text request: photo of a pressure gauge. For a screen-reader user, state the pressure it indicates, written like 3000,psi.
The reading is 950,psi
